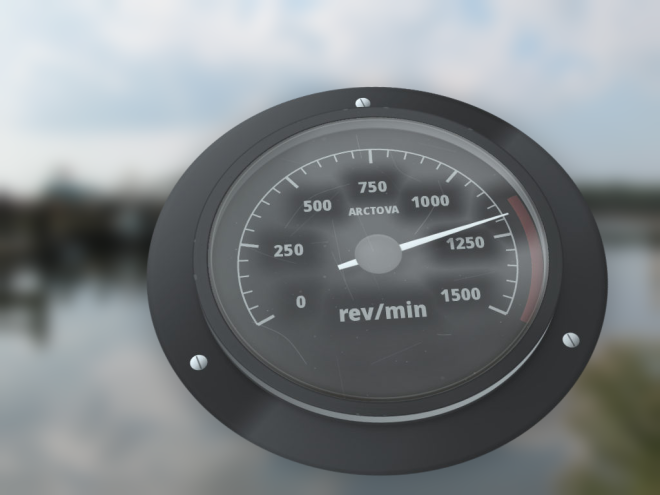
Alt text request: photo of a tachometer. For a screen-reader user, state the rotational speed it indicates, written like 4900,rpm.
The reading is 1200,rpm
